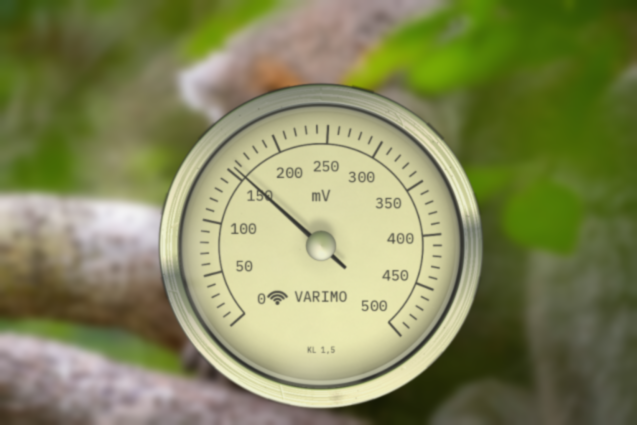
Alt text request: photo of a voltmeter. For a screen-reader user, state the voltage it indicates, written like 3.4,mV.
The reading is 155,mV
